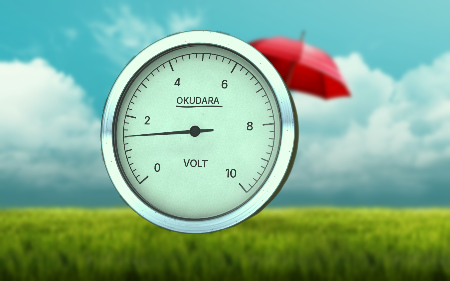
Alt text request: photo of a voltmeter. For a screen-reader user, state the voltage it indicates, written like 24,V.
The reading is 1.4,V
